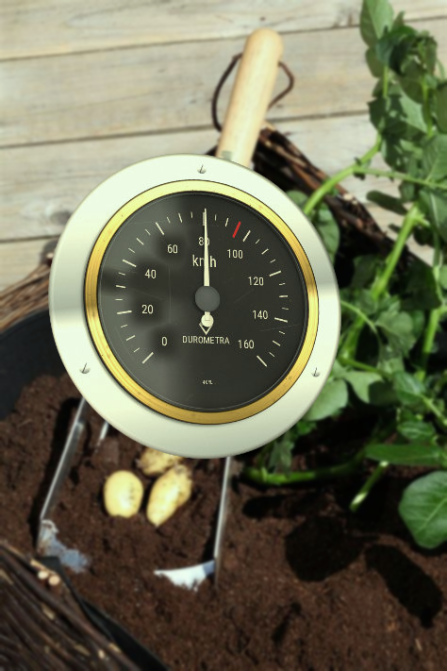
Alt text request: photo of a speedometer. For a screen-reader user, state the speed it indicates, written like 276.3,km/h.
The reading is 80,km/h
